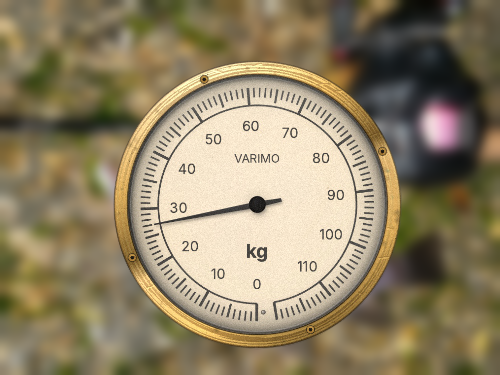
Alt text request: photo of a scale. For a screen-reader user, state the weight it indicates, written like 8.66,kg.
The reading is 27,kg
